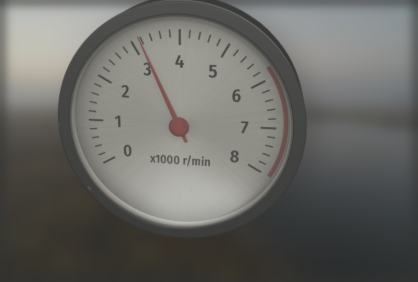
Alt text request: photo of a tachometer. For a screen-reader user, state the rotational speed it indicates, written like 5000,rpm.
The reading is 3200,rpm
